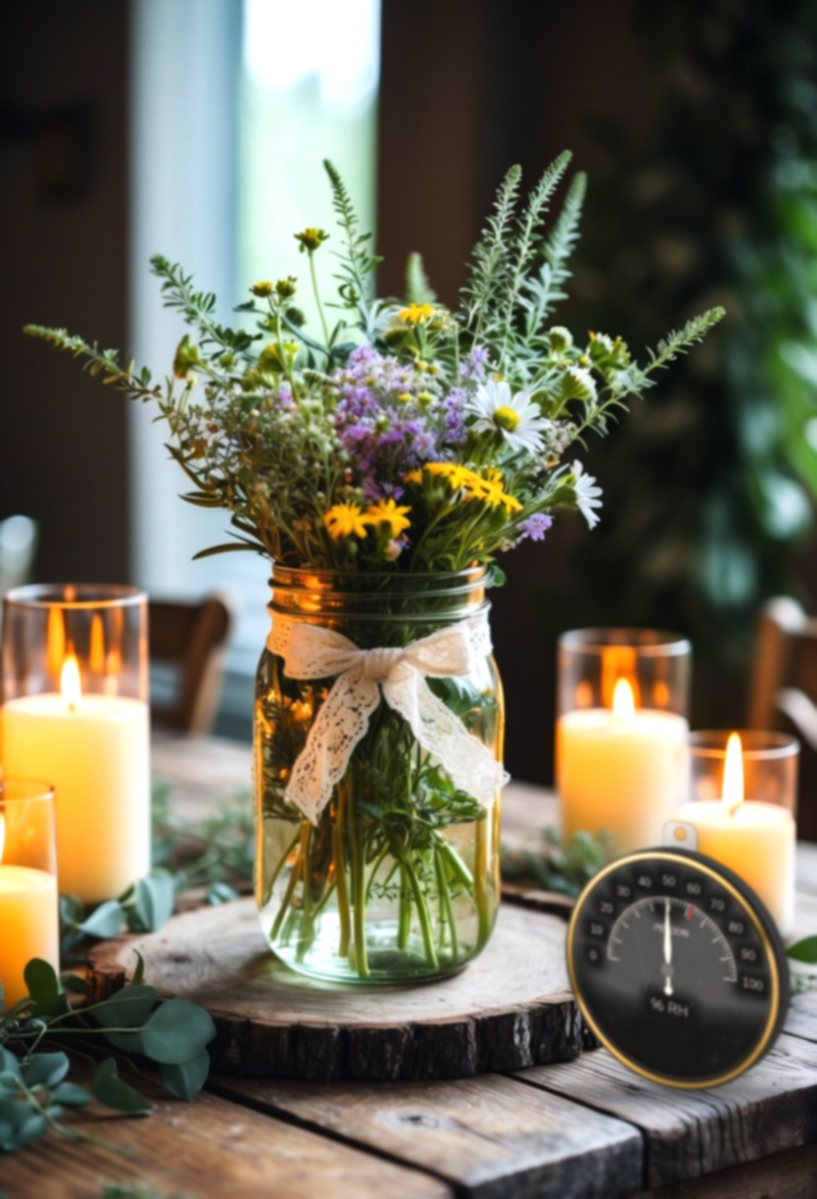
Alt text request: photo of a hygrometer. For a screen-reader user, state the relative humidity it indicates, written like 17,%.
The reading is 50,%
